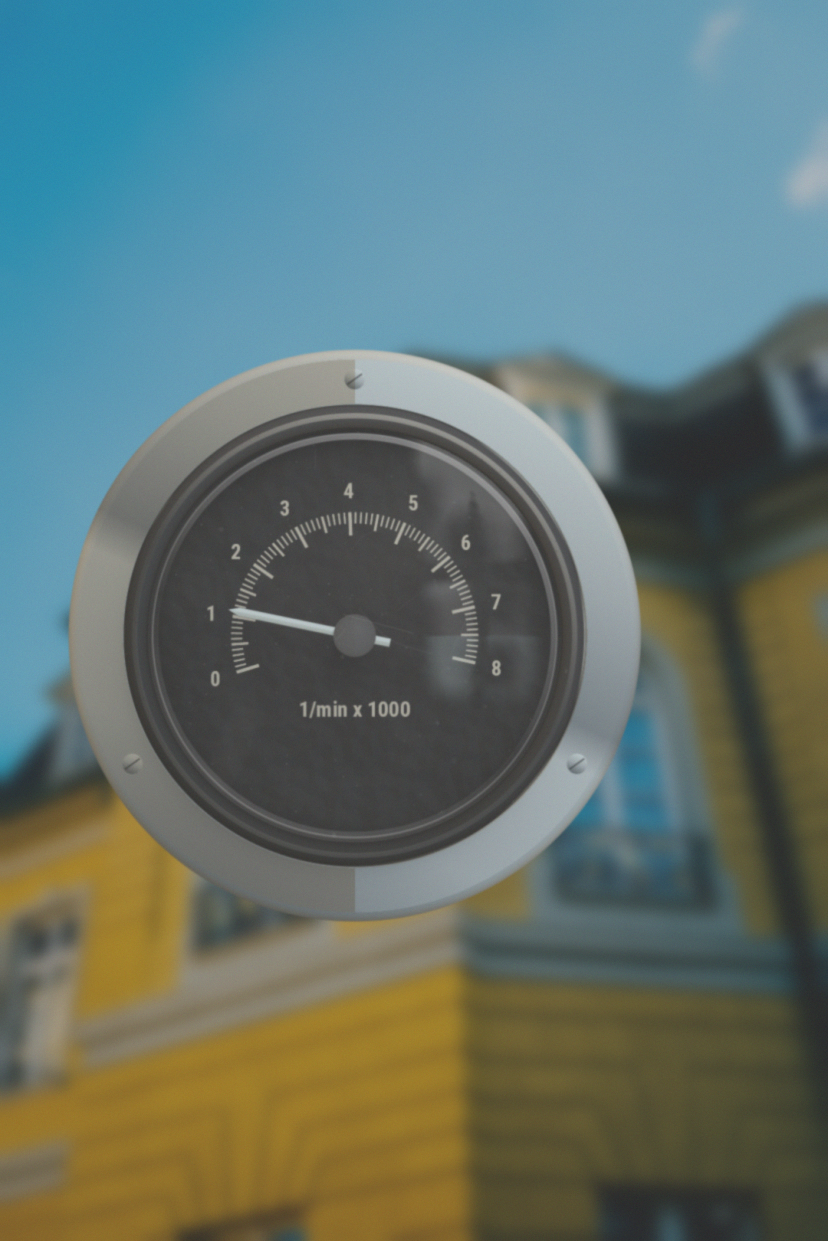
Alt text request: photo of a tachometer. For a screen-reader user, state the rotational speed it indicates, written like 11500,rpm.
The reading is 1100,rpm
